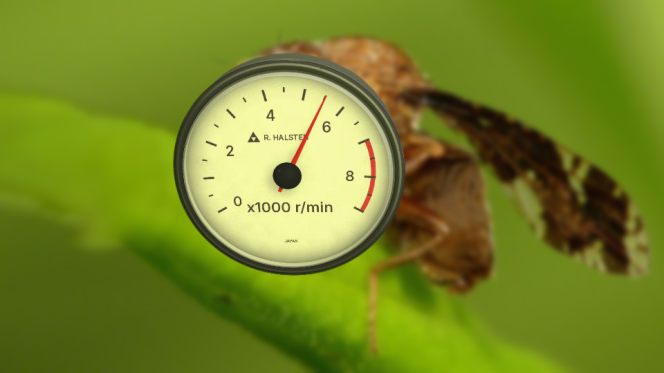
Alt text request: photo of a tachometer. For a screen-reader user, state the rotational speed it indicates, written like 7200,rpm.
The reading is 5500,rpm
